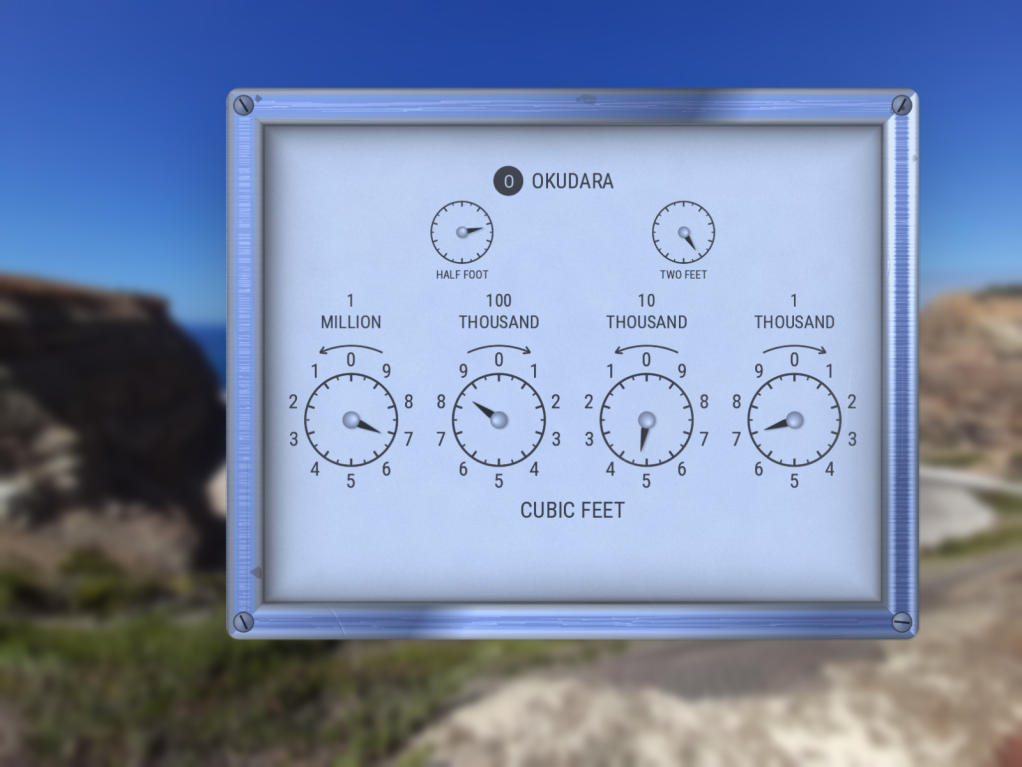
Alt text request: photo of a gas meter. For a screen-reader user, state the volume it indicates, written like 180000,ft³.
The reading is 684700,ft³
